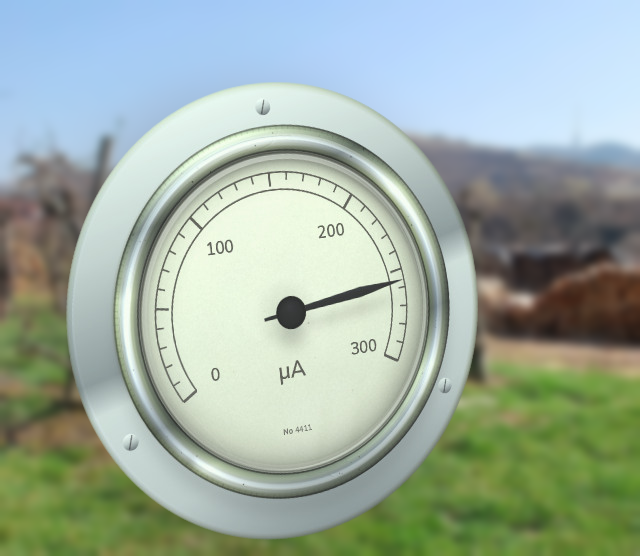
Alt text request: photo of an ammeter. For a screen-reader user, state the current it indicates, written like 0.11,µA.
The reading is 255,µA
